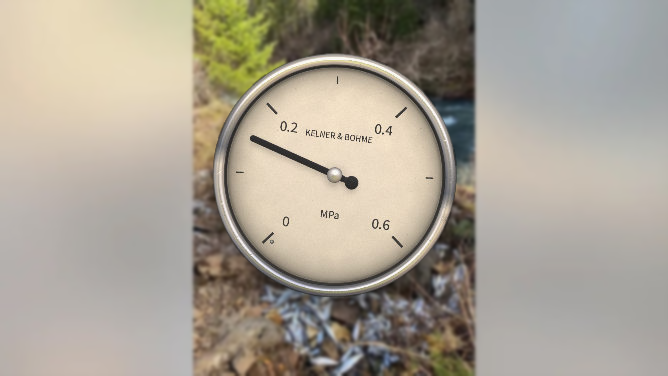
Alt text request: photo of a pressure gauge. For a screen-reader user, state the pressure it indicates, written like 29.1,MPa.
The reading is 0.15,MPa
